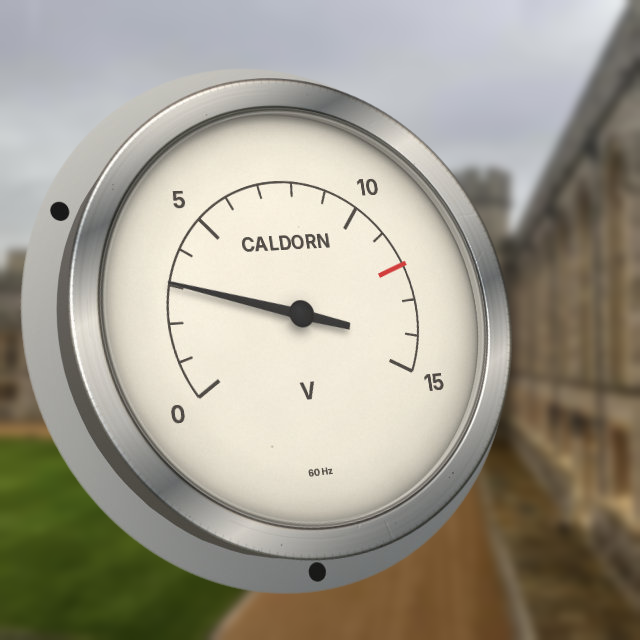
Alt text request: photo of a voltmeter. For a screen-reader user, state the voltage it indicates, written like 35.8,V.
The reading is 3,V
